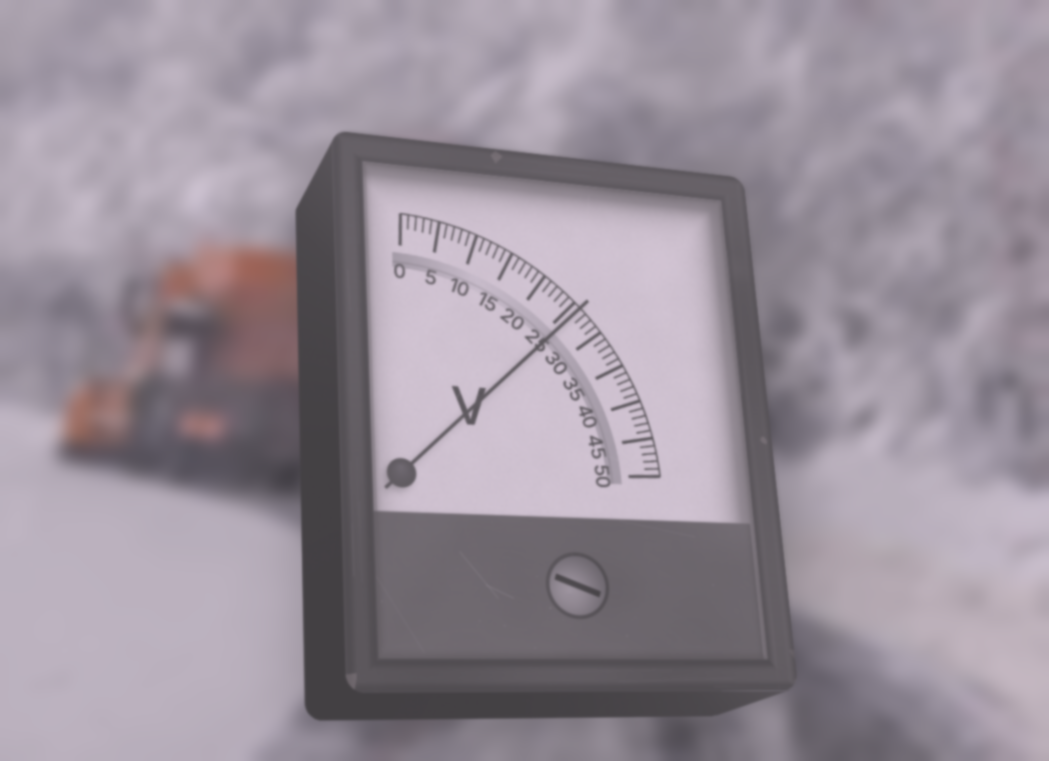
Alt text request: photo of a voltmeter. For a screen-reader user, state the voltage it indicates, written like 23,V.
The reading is 26,V
